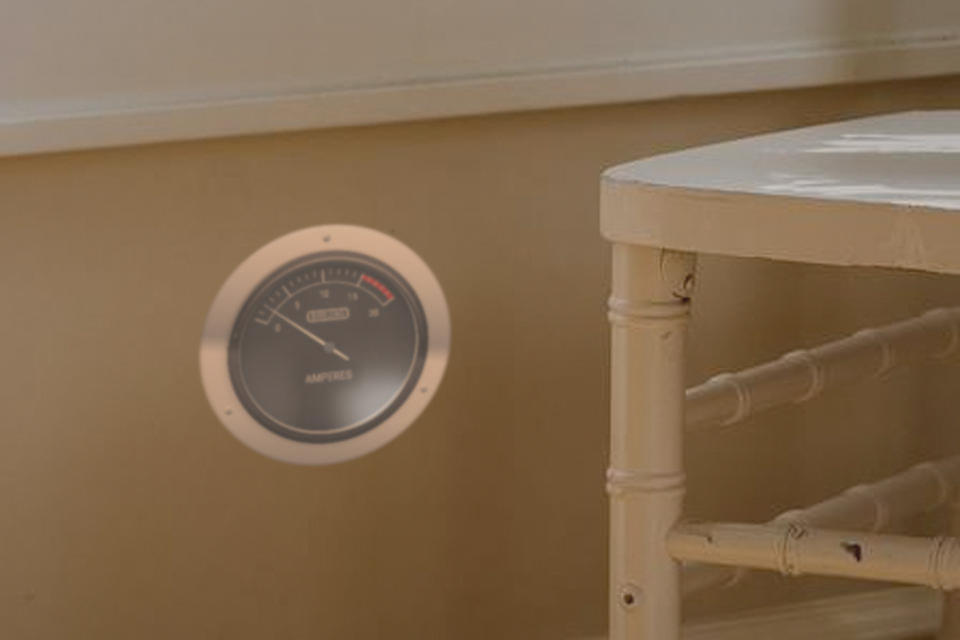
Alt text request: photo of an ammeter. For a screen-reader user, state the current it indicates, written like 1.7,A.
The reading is 2,A
